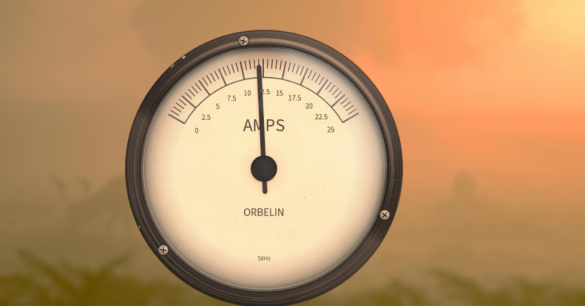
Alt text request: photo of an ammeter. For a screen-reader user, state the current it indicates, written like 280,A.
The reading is 12,A
